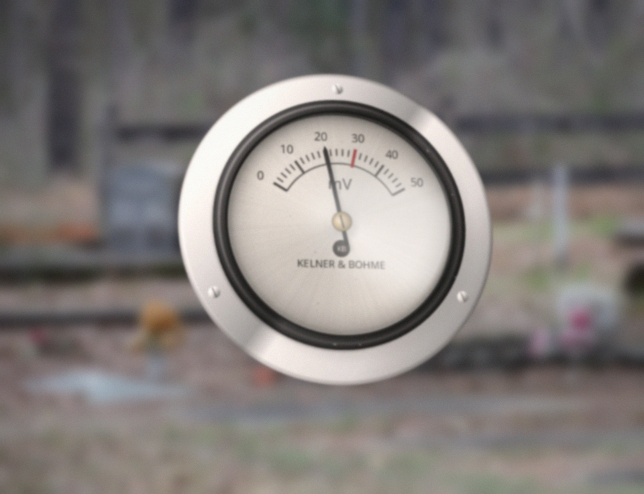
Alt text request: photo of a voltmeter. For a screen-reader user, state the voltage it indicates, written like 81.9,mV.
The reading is 20,mV
